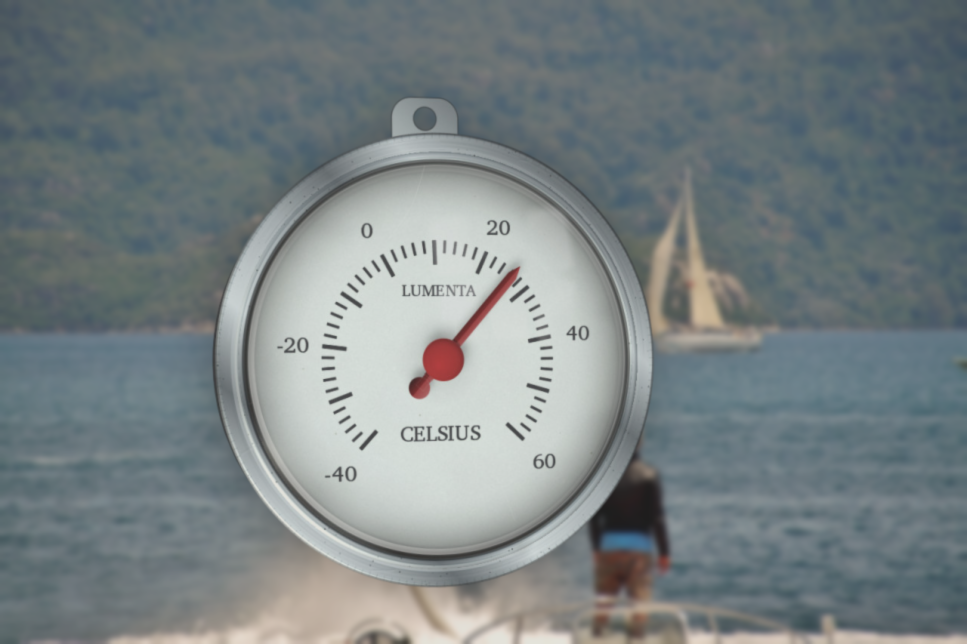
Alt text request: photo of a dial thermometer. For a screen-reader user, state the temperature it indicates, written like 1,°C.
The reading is 26,°C
